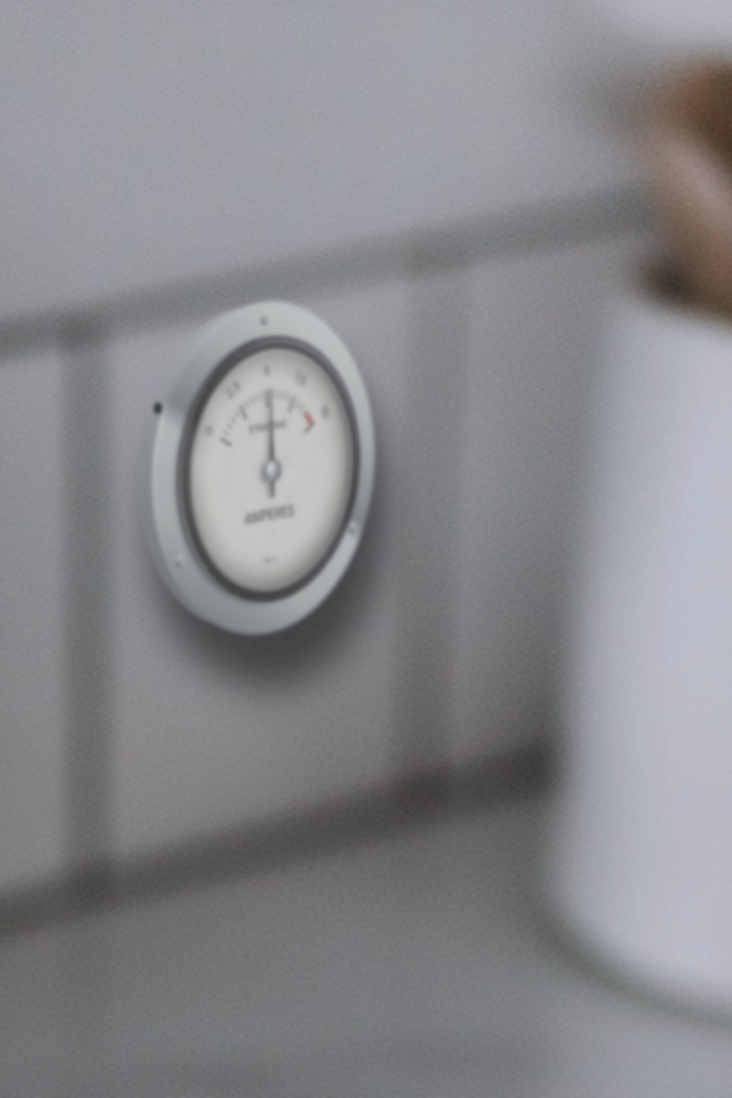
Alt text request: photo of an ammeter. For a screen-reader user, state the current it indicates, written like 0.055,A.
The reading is 5,A
